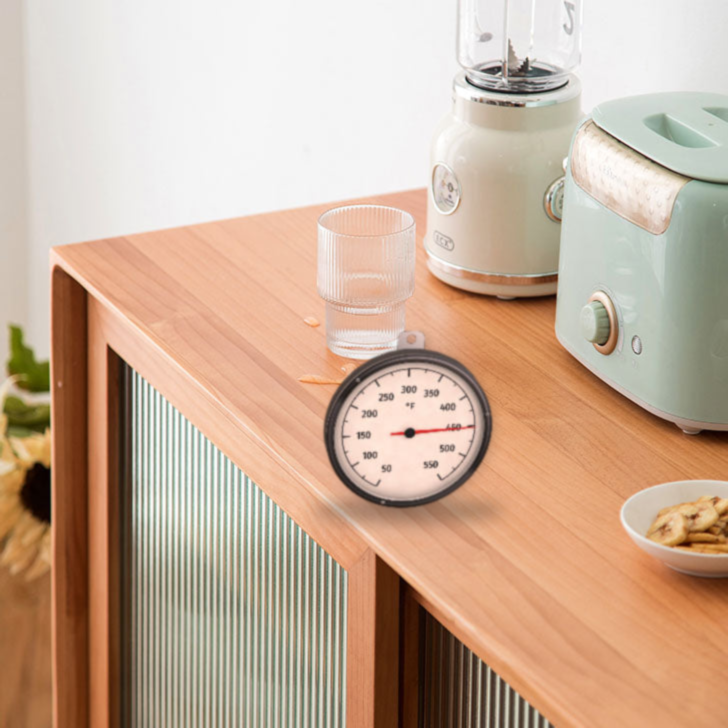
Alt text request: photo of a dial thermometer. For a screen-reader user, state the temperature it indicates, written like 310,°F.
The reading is 450,°F
